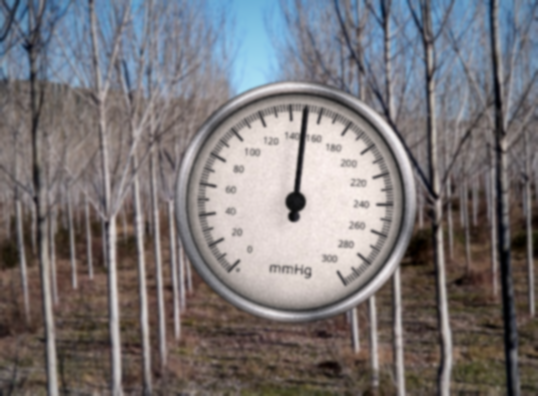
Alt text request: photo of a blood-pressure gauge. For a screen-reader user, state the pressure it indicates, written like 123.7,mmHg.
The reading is 150,mmHg
